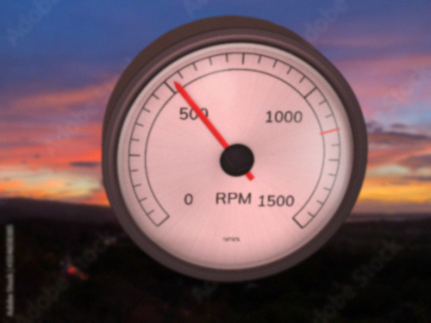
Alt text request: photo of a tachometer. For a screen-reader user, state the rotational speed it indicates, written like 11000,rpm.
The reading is 525,rpm
